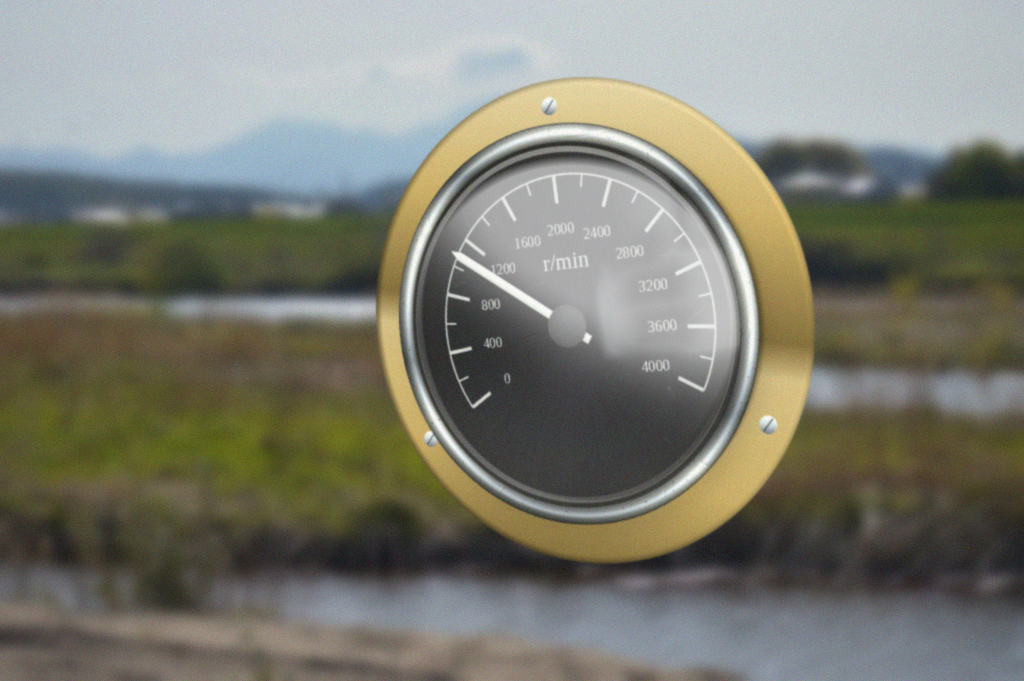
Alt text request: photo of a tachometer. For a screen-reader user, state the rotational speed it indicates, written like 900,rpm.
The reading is 1100,rpm
